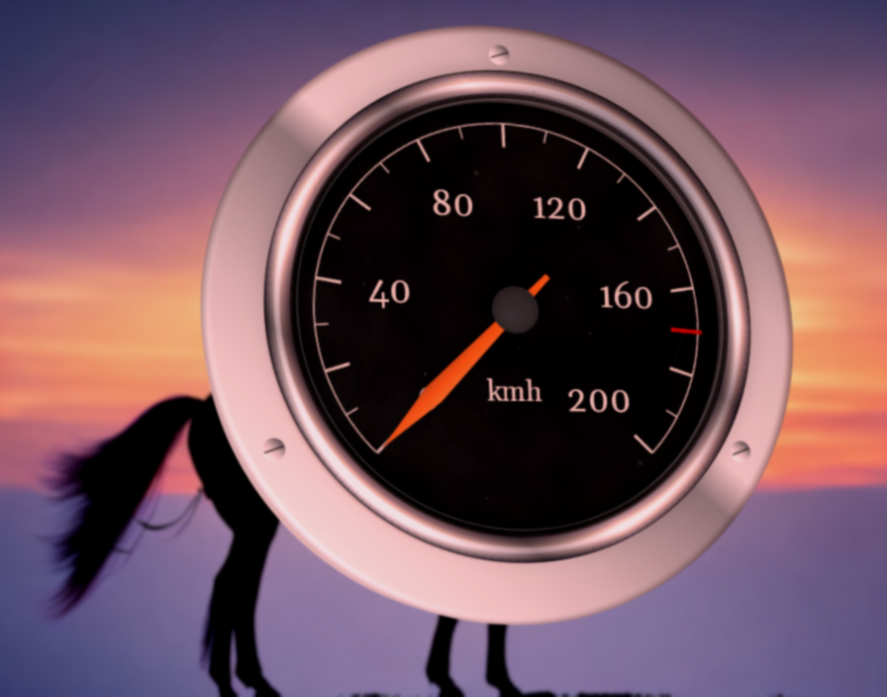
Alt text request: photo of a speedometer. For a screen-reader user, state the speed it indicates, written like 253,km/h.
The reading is 0,km/h
